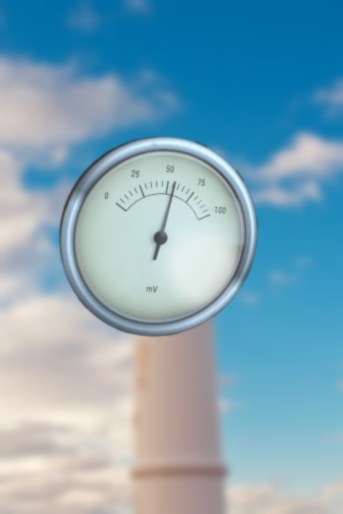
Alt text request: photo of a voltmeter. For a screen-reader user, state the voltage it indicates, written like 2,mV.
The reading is 55,mV
